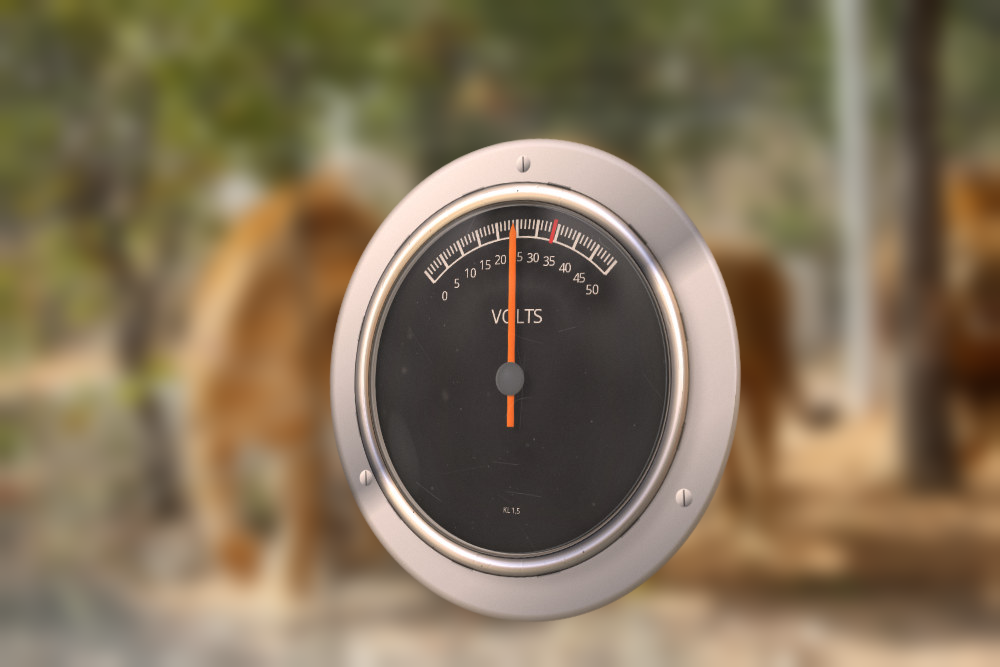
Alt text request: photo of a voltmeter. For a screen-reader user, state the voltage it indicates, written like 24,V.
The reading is 25,V
